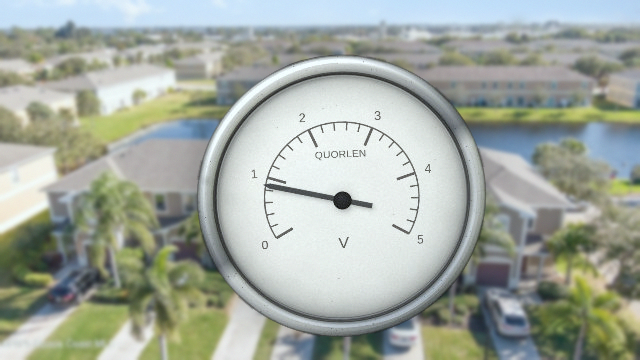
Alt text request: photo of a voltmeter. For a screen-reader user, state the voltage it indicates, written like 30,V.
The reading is 0.9,V
